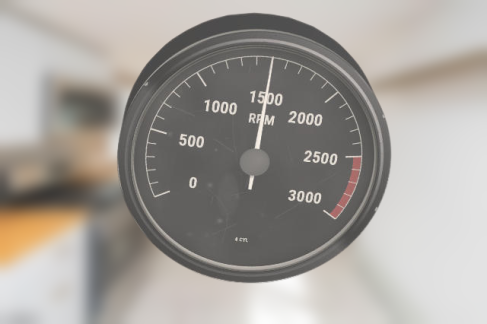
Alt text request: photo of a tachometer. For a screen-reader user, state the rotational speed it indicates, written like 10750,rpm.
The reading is 1500,rpm
